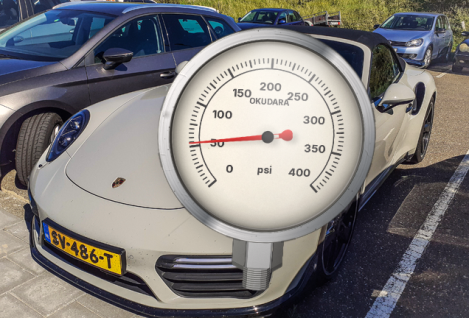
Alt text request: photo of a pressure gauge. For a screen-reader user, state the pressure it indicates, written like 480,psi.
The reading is 55,psi
